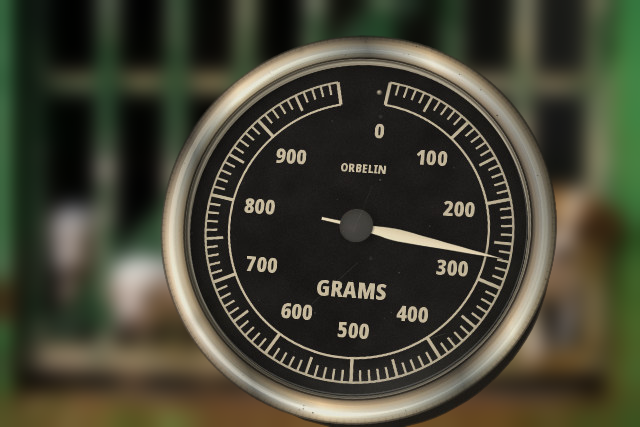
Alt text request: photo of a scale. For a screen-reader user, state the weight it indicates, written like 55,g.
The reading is 270,g
